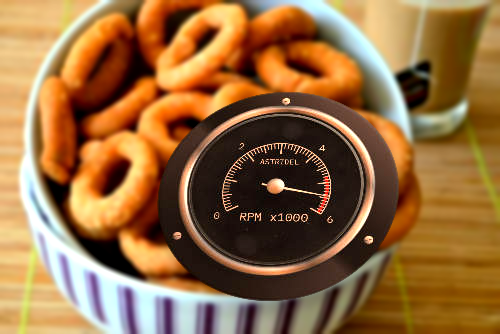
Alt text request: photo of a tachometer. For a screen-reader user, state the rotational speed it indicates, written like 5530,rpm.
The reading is 5500,rpm
